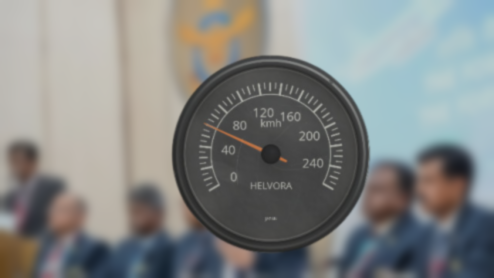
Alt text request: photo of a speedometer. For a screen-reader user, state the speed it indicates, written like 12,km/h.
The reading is 60,km/h
